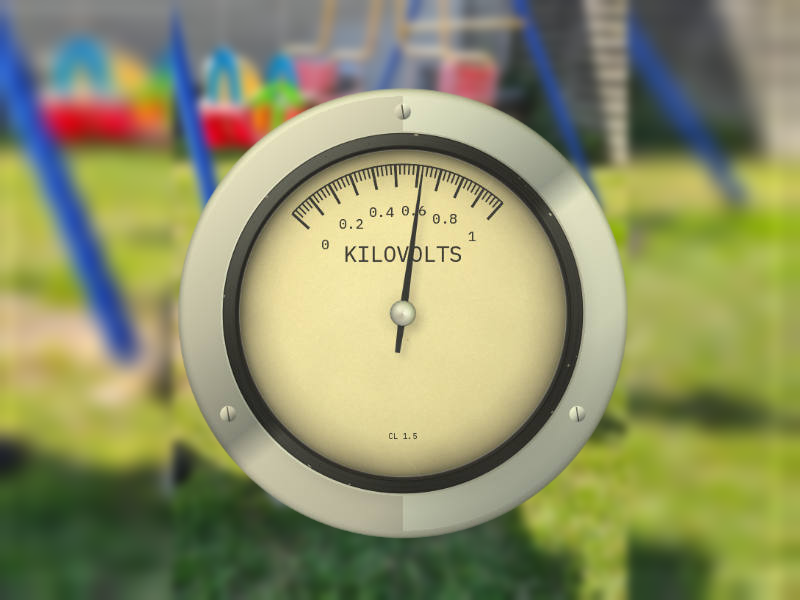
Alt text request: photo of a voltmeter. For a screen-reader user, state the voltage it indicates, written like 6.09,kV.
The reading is 0.62,kV
